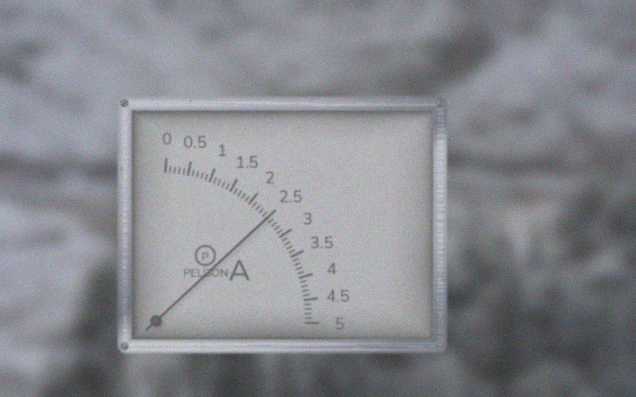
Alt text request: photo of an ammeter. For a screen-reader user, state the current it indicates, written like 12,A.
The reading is 2.5,A
